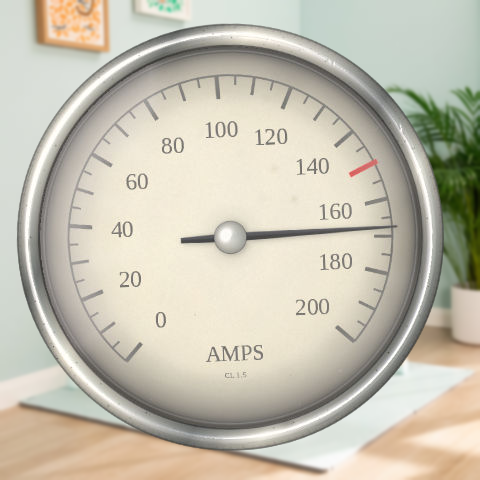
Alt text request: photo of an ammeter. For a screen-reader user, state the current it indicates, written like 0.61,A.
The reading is 167.5,A
